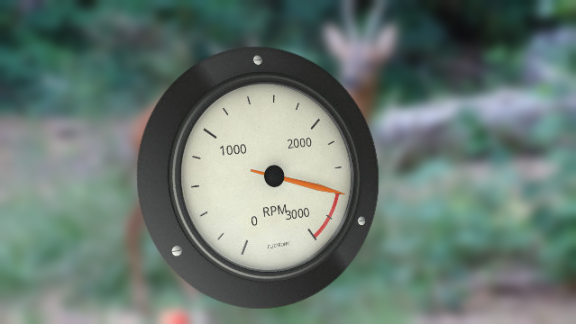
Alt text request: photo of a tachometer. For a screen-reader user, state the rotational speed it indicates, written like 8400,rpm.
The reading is 2600,rpm
